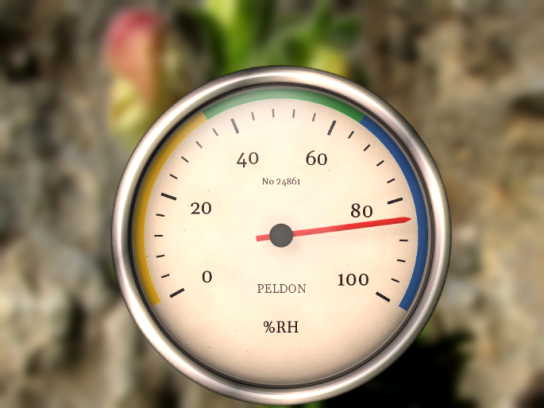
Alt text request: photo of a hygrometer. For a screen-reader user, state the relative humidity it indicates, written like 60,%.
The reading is 84,%
